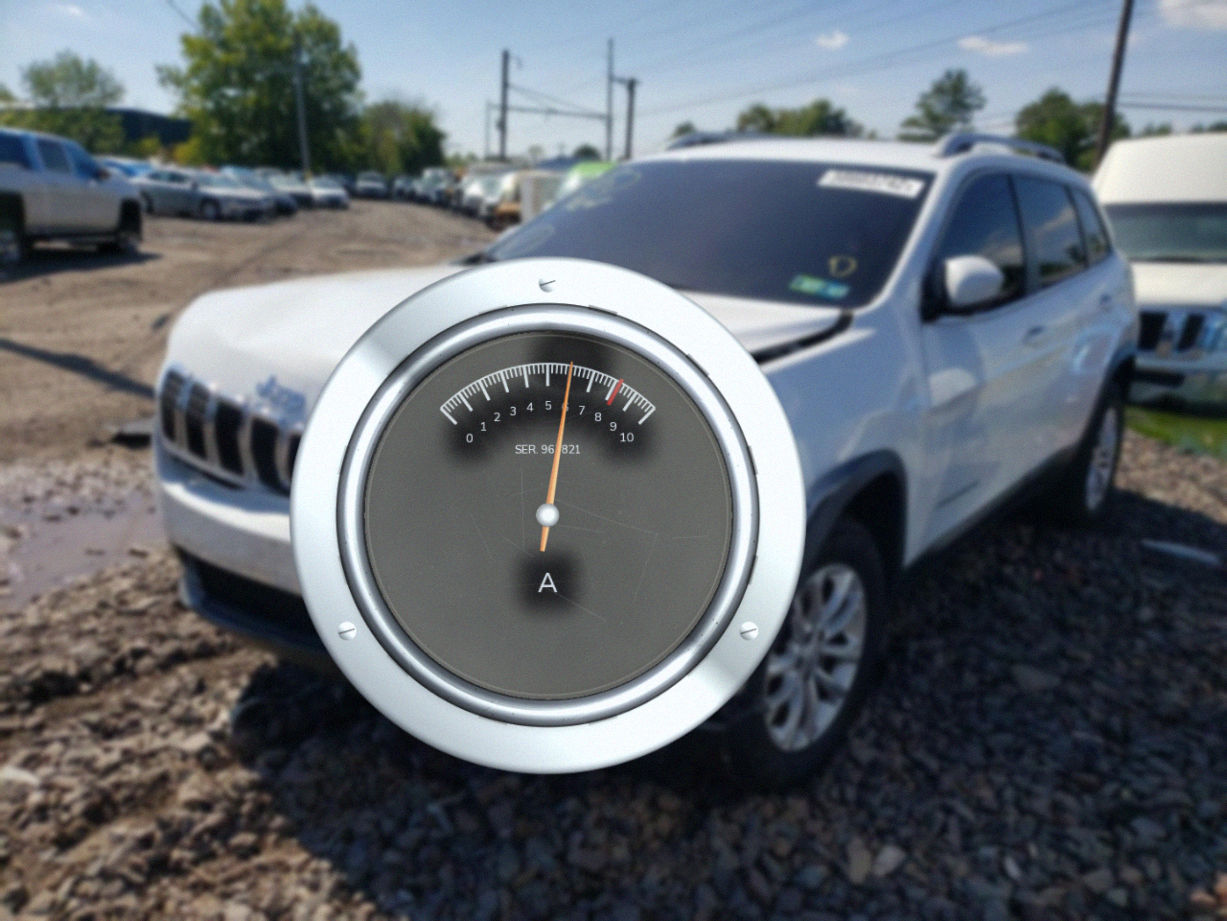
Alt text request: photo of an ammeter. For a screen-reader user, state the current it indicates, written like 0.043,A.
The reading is 6,A
